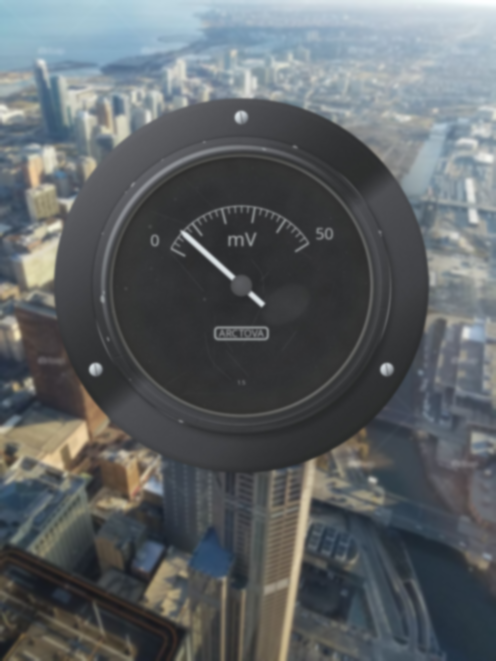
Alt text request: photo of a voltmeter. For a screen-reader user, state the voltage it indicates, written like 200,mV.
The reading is 6,mV
